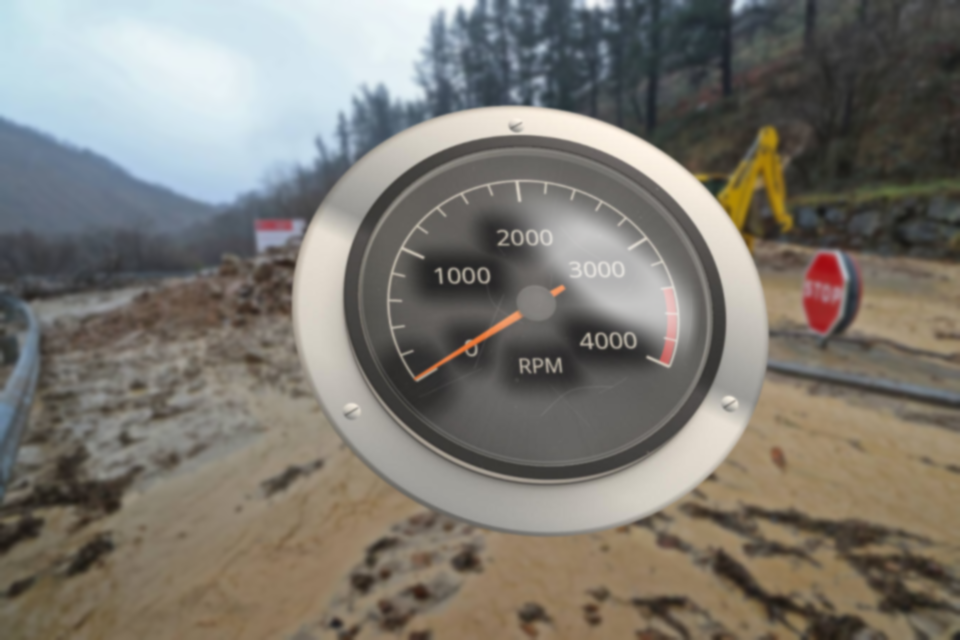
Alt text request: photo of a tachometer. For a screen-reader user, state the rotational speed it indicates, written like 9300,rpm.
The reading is 0,rpm
